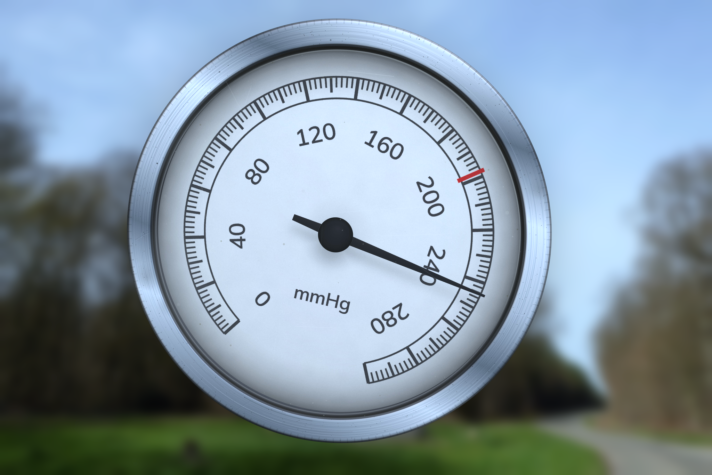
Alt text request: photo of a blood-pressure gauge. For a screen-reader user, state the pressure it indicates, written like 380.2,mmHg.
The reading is 244,mmHg
